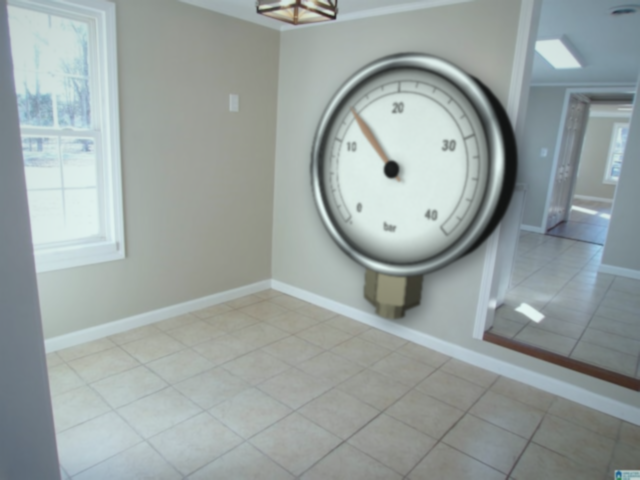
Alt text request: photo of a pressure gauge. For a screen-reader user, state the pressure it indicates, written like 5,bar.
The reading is 14,bar
